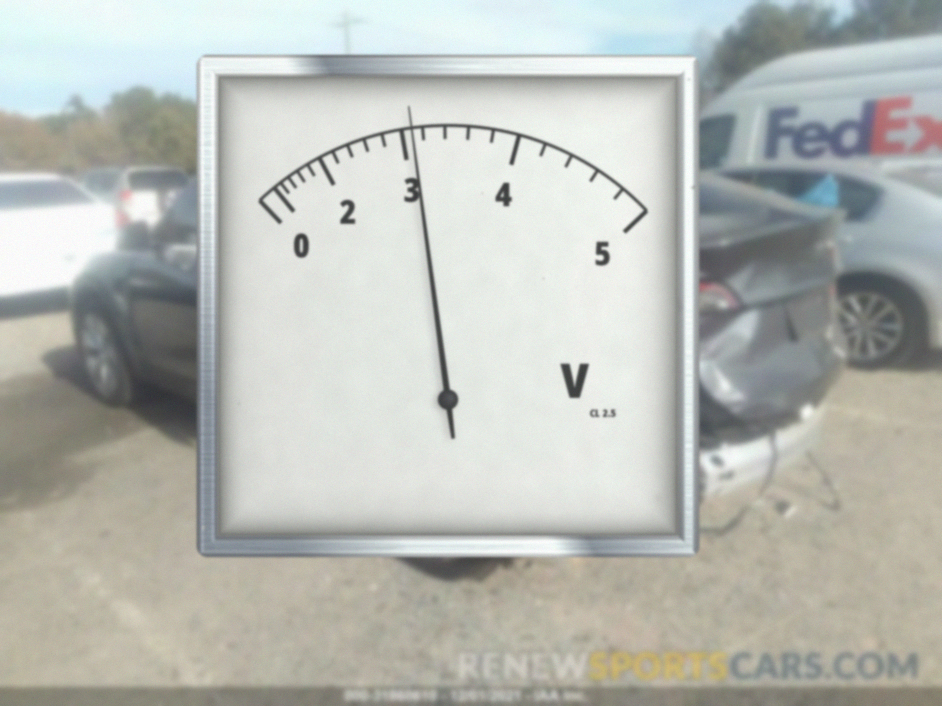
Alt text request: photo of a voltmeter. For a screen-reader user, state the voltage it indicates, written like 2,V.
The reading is 3.1,V
